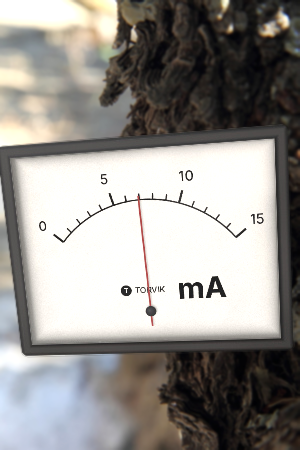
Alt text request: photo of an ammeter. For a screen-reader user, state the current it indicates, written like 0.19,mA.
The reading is 7,mA
